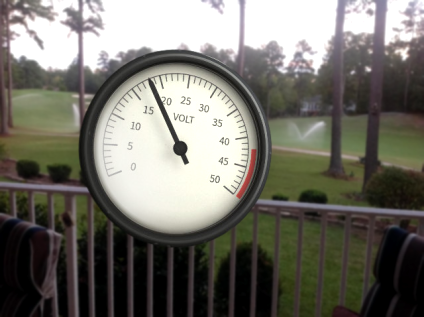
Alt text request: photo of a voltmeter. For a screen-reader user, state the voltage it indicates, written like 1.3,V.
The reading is 18,V
